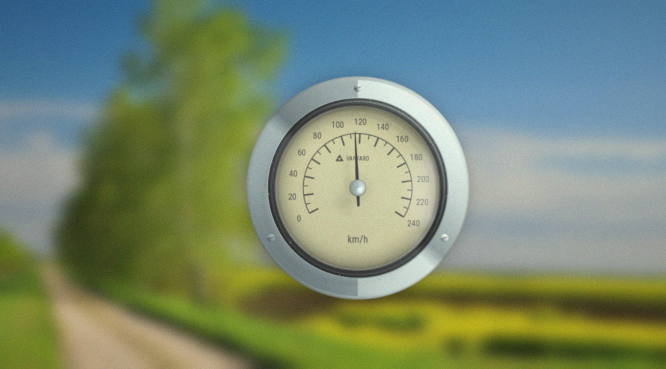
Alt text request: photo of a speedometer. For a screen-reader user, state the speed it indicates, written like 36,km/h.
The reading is 115,km/h
